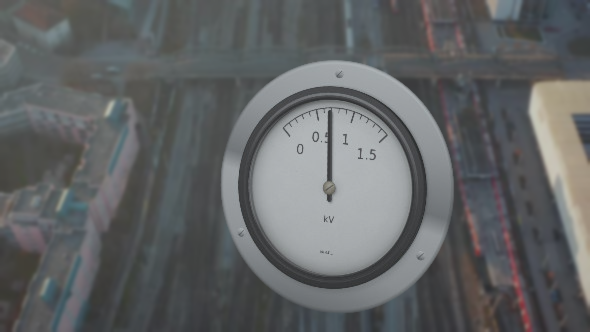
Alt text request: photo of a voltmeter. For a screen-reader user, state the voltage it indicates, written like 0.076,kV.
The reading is 0.7,kV
